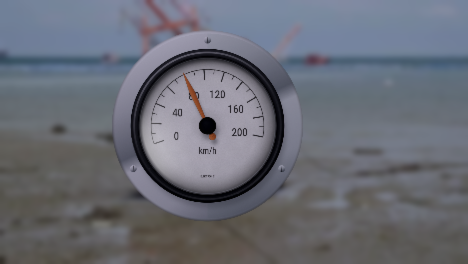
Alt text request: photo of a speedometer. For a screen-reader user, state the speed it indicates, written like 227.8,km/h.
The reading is 80,km/h
